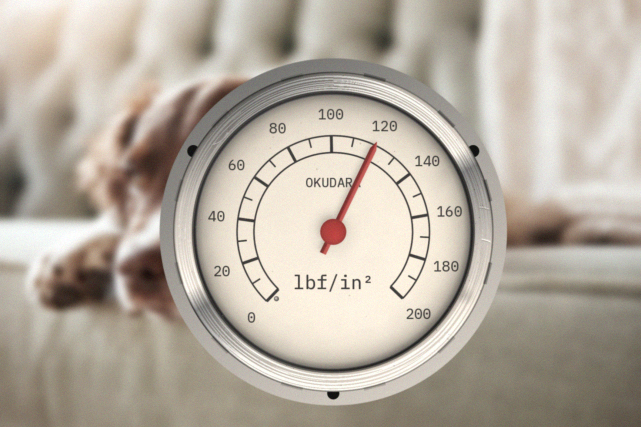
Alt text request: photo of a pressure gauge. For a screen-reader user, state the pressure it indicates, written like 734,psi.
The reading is 120,psi
